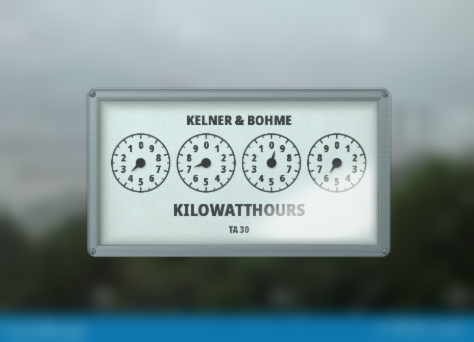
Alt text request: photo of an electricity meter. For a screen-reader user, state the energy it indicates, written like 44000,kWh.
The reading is 3696,kWh
